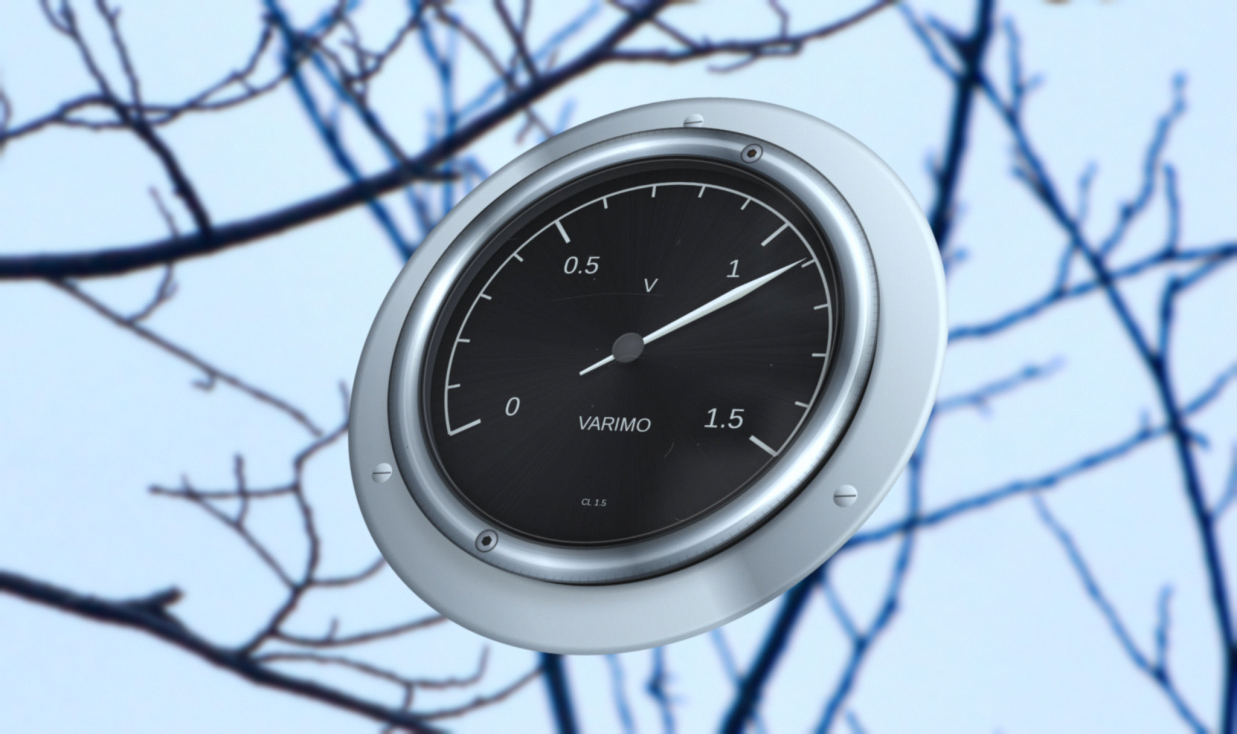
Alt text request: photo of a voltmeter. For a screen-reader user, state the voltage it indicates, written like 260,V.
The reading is 1.1,V
